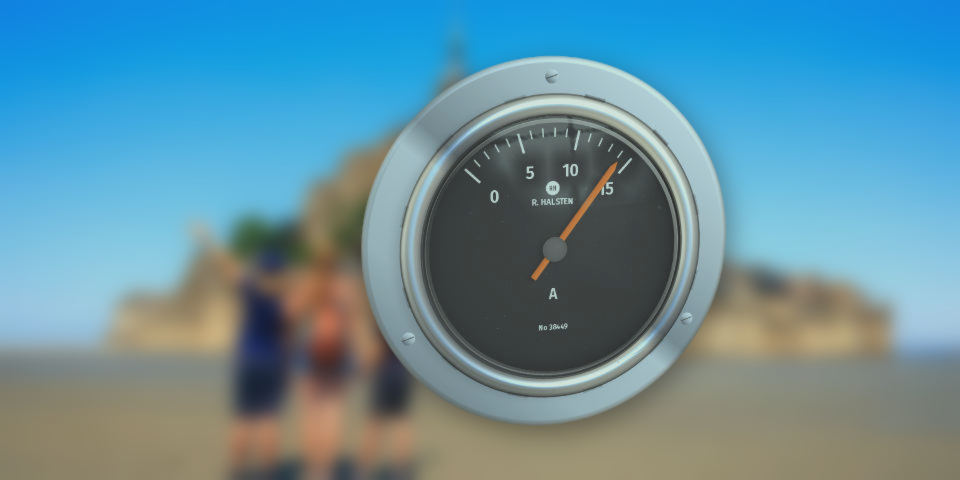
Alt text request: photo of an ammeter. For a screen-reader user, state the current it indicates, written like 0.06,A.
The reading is 14,A
